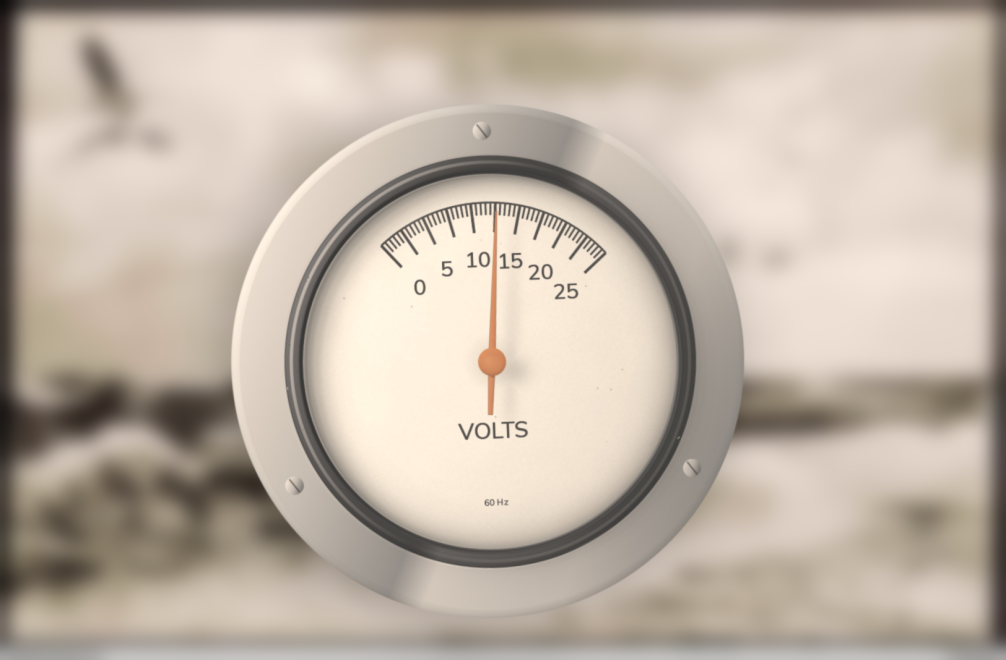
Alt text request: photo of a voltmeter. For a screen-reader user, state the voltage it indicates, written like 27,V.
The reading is 12.5,V
